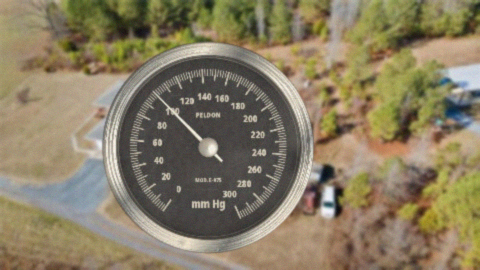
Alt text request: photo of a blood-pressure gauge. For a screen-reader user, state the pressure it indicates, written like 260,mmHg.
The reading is 100,mmHg
